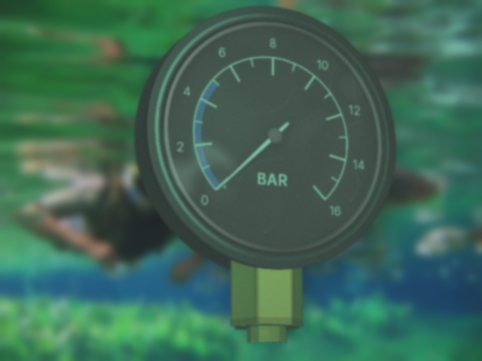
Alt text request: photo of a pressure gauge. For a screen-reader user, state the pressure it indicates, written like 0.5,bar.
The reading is 0,bar
